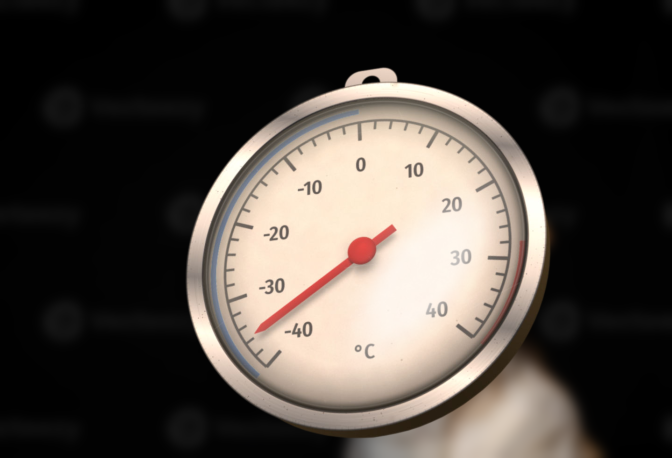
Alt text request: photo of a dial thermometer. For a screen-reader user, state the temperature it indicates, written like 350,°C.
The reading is -36,°C
